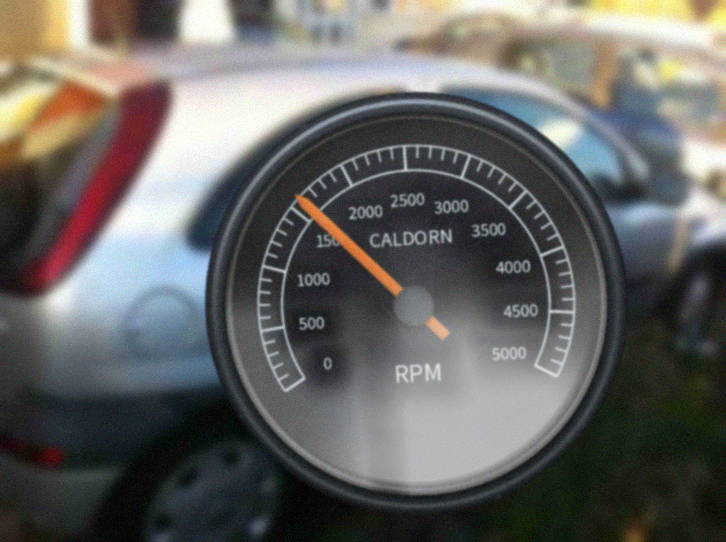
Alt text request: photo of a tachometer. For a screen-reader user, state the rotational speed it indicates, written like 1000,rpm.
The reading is 1600,rpm
